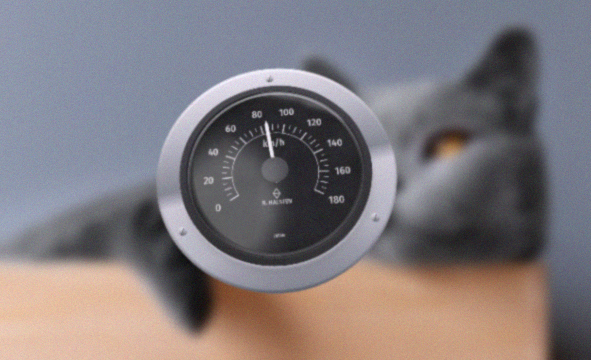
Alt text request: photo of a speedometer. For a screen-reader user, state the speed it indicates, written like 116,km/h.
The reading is 85,km/h
